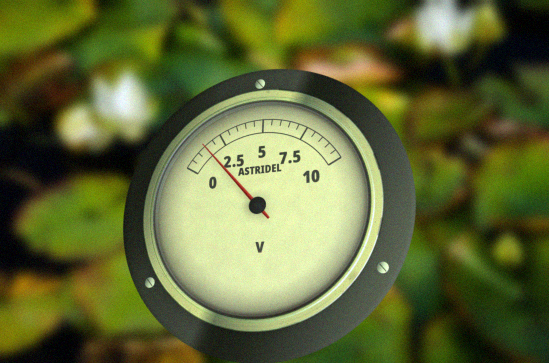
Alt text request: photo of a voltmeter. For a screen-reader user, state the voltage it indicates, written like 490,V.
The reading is 1.5,V
